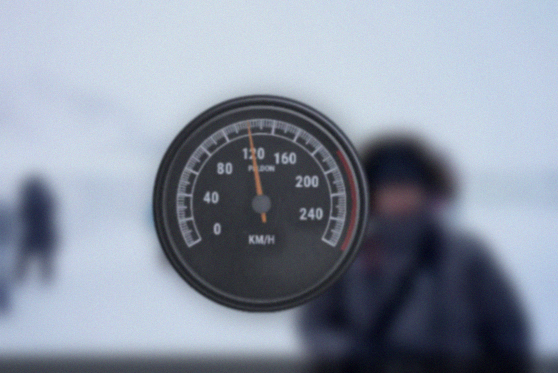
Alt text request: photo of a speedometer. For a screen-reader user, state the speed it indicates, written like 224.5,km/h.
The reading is 120,km/h
